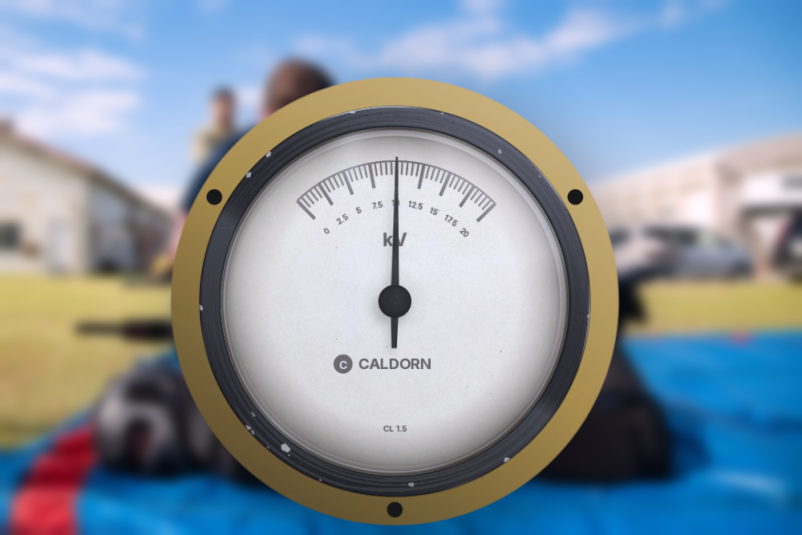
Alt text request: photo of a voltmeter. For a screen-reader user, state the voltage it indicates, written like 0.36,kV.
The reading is 10,kV
